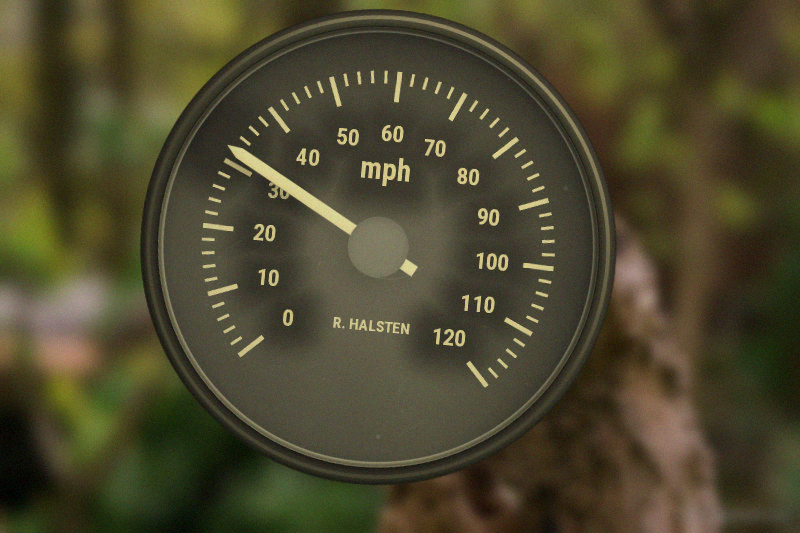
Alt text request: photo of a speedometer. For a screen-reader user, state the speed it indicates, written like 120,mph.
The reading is 32,mph
